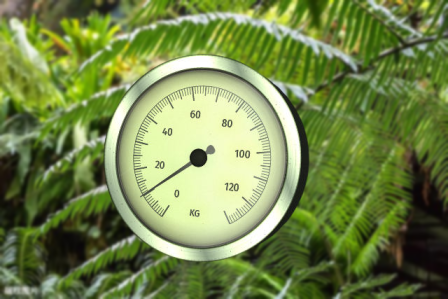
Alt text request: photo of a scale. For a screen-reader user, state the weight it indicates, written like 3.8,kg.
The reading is 10,kg
